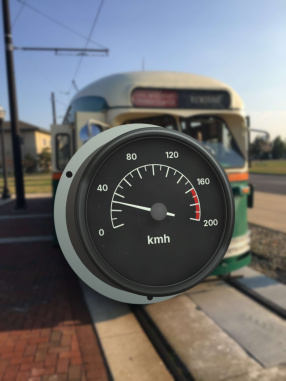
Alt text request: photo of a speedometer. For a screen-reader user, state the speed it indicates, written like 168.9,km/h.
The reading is 30,km/h
